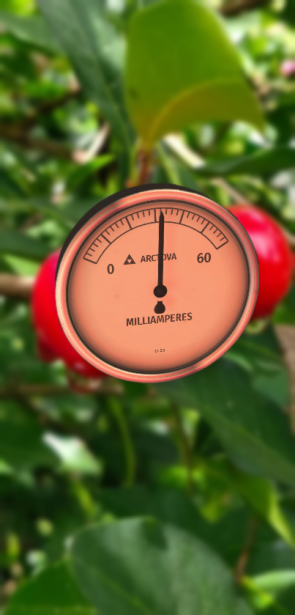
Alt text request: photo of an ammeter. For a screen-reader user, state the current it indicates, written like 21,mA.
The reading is 32,mA
